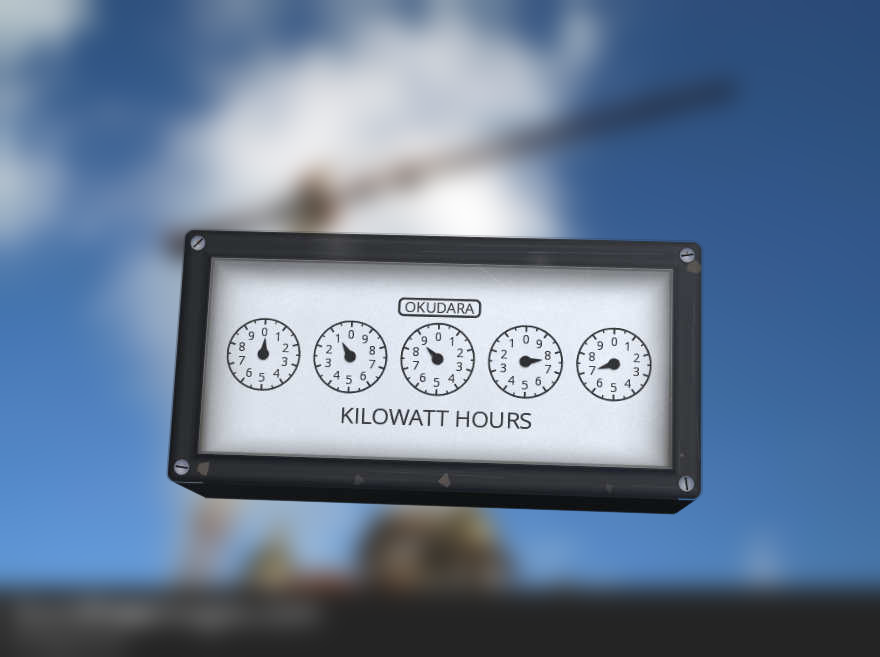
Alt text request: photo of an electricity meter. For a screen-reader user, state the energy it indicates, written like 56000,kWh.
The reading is 877,kWh
